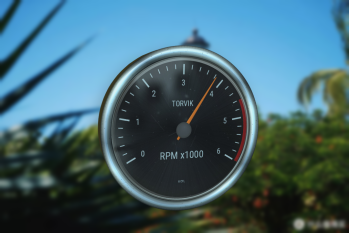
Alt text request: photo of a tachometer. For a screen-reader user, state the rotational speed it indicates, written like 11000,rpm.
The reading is 3800,rpm
